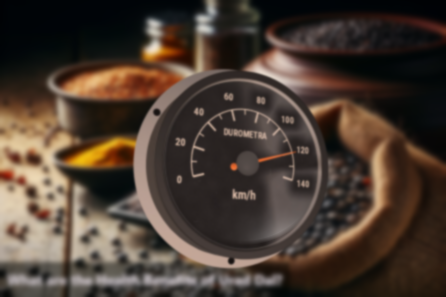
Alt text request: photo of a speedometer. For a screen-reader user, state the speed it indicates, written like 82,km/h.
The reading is 120,km/h
